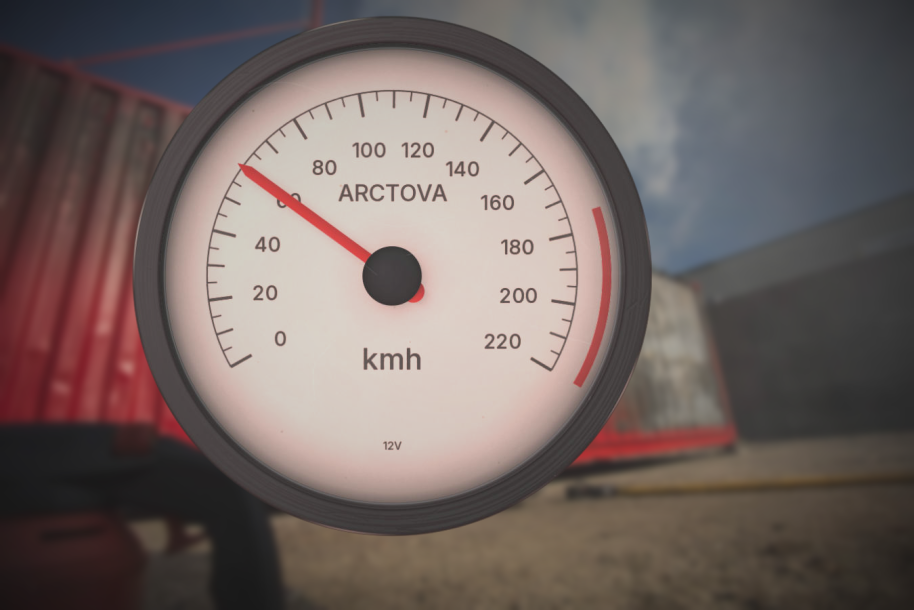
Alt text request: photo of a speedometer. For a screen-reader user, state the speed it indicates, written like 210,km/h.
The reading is 60,km/h
